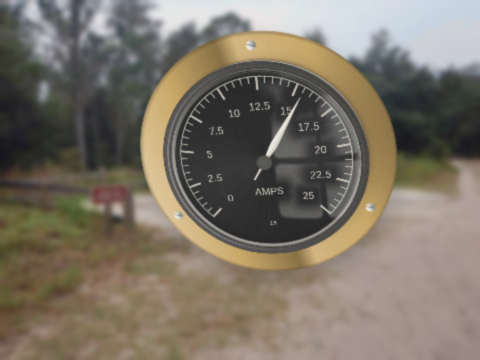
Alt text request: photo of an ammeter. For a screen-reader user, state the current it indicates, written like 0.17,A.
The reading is 15.5,A
